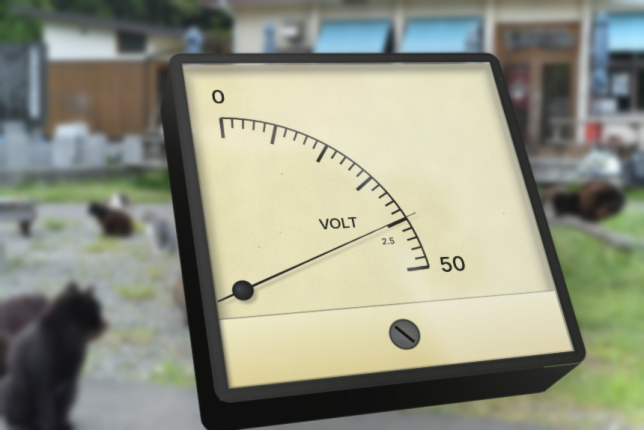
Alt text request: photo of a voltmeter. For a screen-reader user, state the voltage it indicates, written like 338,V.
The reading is 40,V
